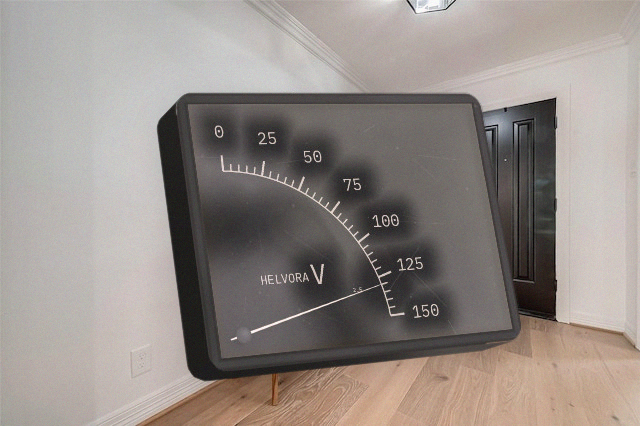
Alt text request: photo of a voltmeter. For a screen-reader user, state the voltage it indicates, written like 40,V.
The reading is 130,V
